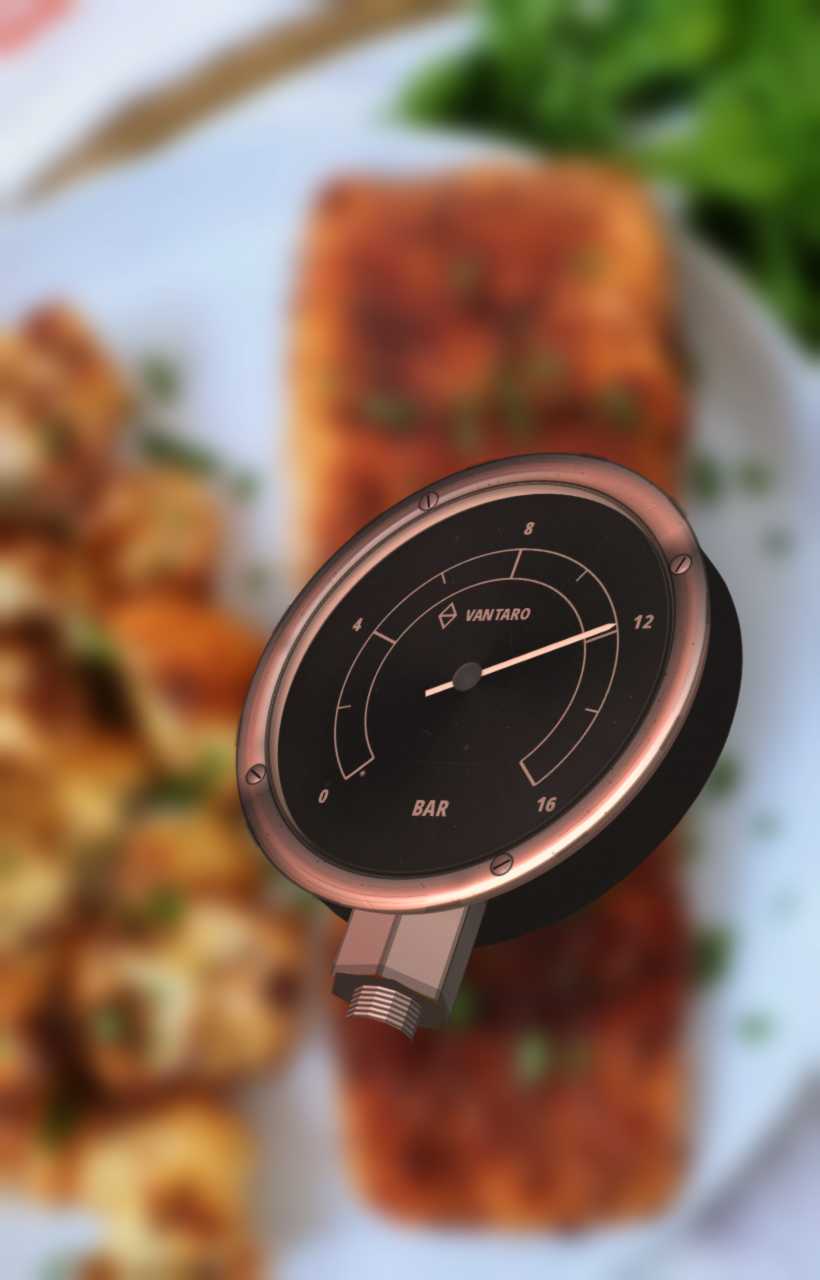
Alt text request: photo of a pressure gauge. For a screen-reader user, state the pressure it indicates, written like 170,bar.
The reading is 12,bar
